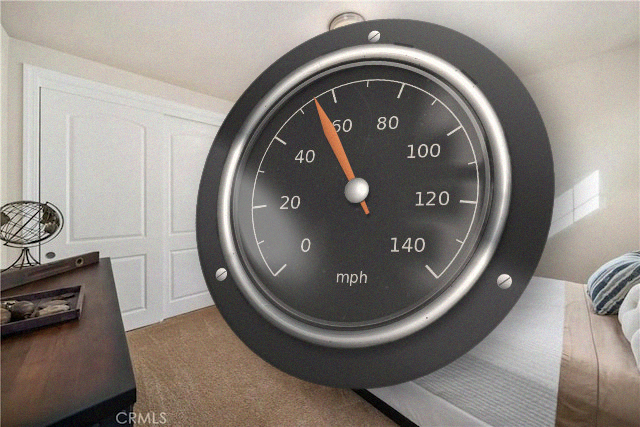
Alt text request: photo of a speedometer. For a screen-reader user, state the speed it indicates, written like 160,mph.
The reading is 55,mph
